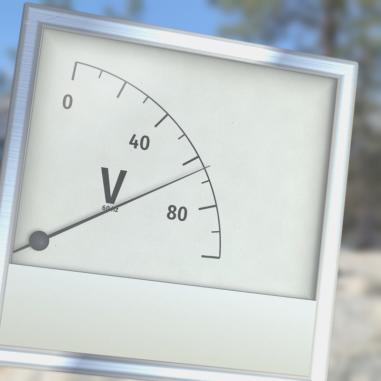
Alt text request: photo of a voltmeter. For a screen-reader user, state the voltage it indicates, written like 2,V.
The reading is 65,V
